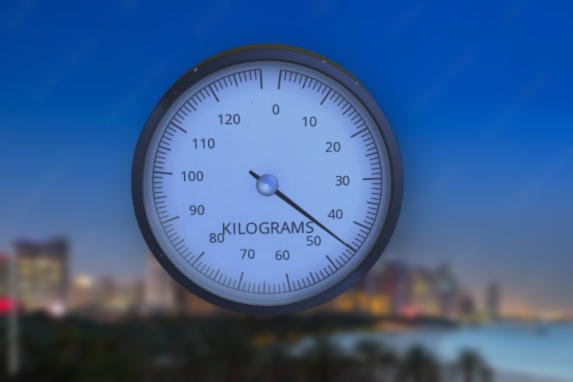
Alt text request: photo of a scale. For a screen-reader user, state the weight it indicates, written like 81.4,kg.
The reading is 45,kg
